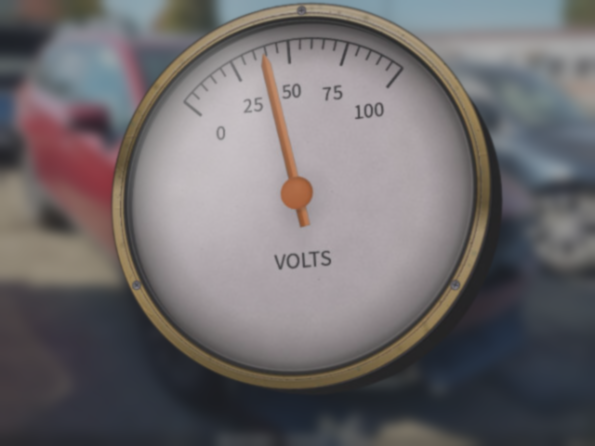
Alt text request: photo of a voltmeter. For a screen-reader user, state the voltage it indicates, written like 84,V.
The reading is 40,V
